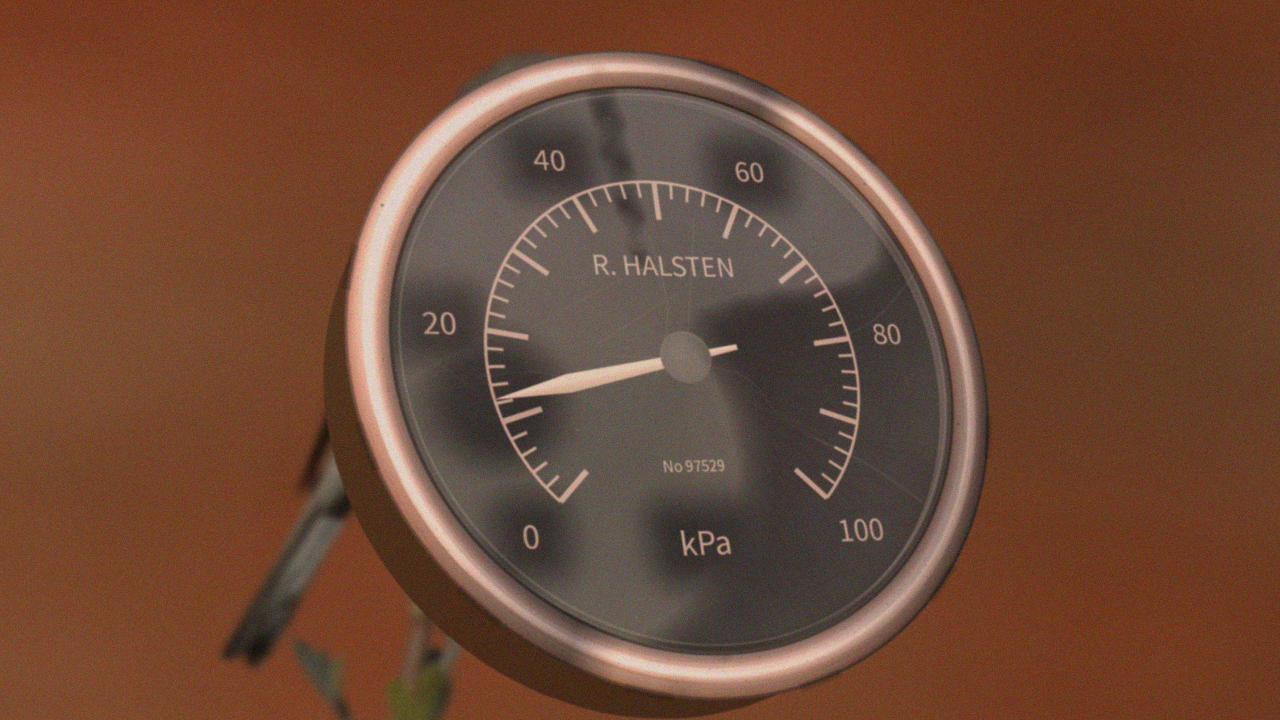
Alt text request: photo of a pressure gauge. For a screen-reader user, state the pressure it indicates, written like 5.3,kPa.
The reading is 12,kPa
